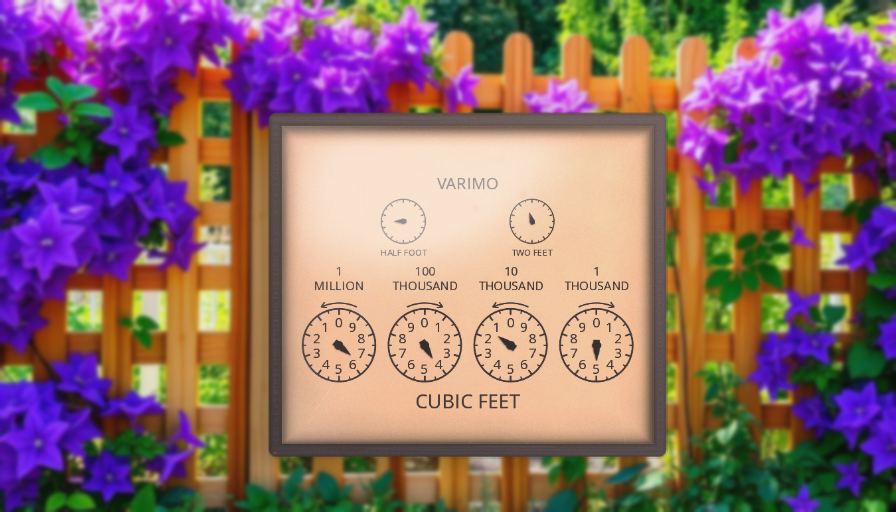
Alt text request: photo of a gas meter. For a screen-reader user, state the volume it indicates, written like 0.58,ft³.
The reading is 641500,ft³
